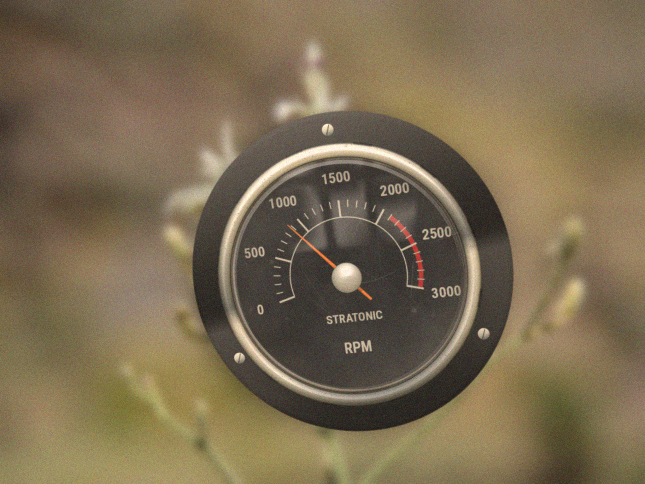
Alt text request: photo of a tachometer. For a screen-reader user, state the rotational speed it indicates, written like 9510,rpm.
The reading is 900,rpm
